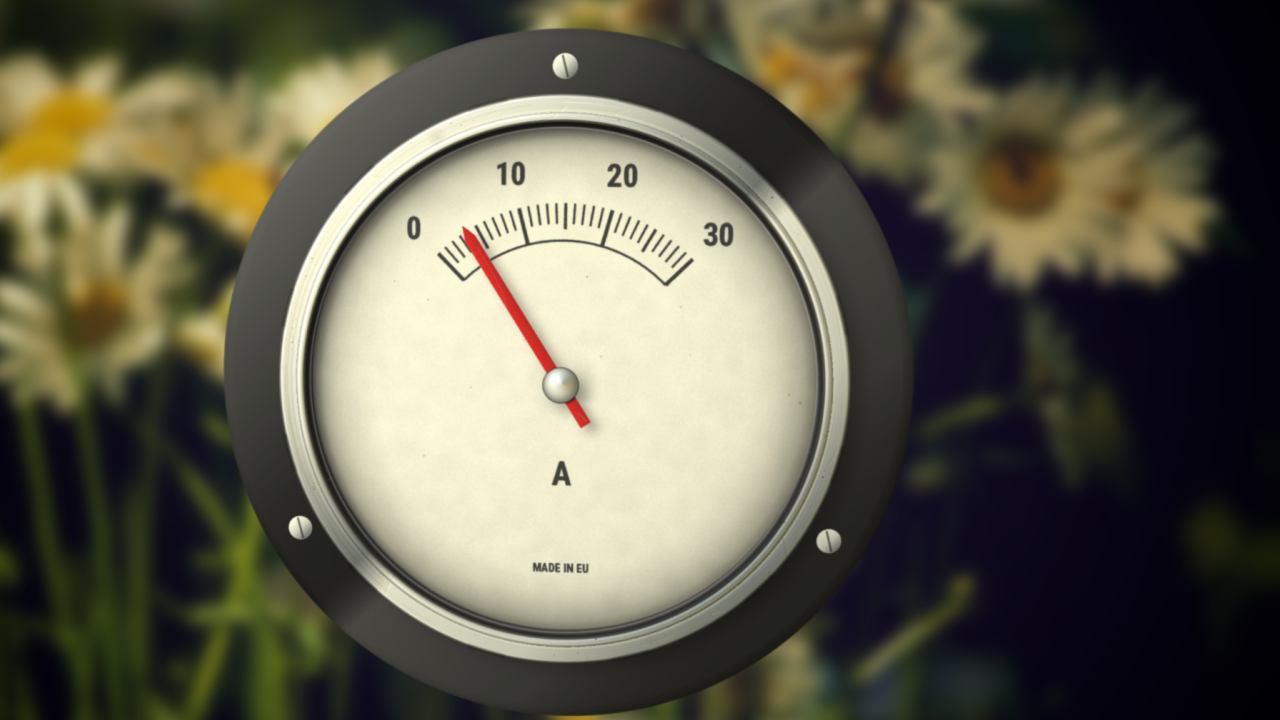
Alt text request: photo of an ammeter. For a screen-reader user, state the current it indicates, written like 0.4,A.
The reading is 4,A
